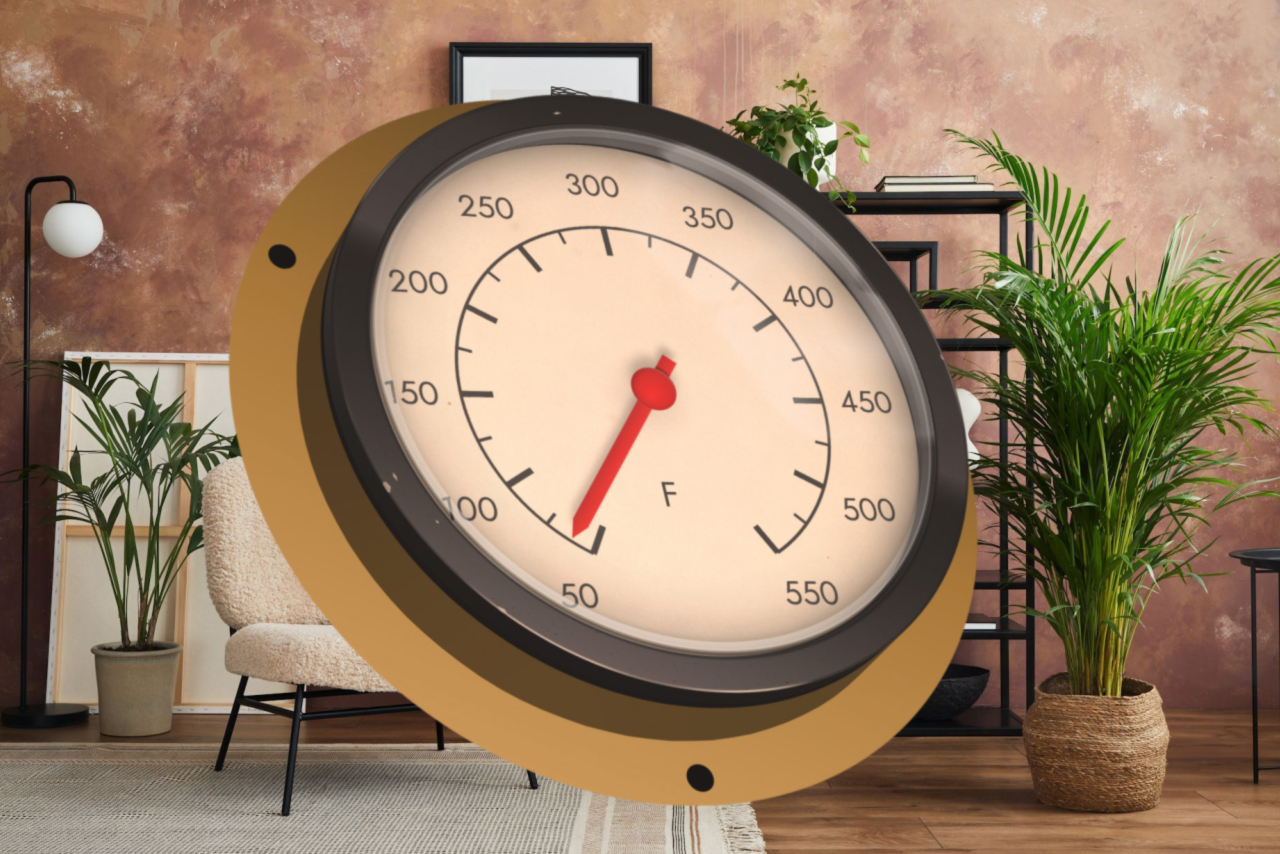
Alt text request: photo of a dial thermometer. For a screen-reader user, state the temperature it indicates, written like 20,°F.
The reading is 62.5,°F
